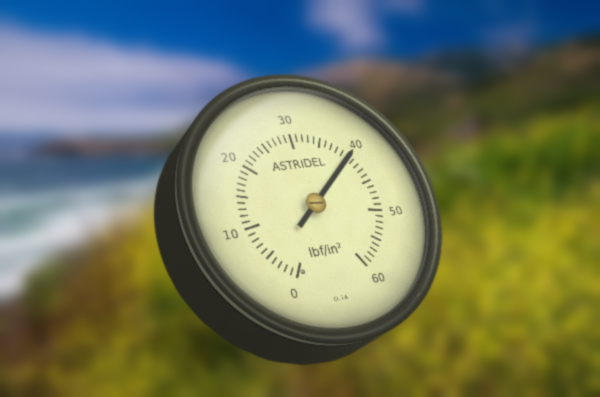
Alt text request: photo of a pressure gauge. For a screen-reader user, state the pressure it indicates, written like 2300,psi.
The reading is 40,psi
